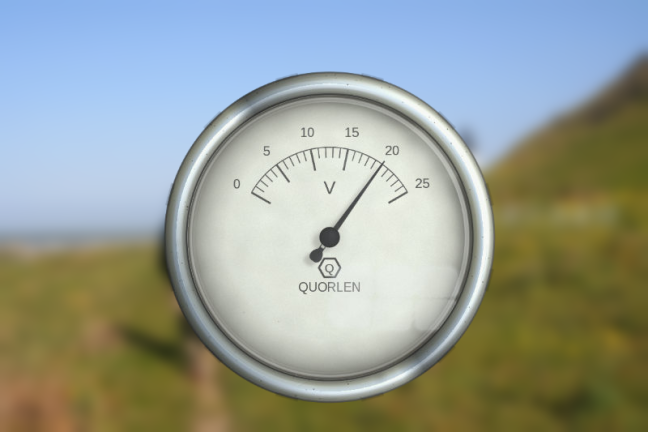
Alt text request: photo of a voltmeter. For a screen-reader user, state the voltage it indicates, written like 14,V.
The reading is 20,V
